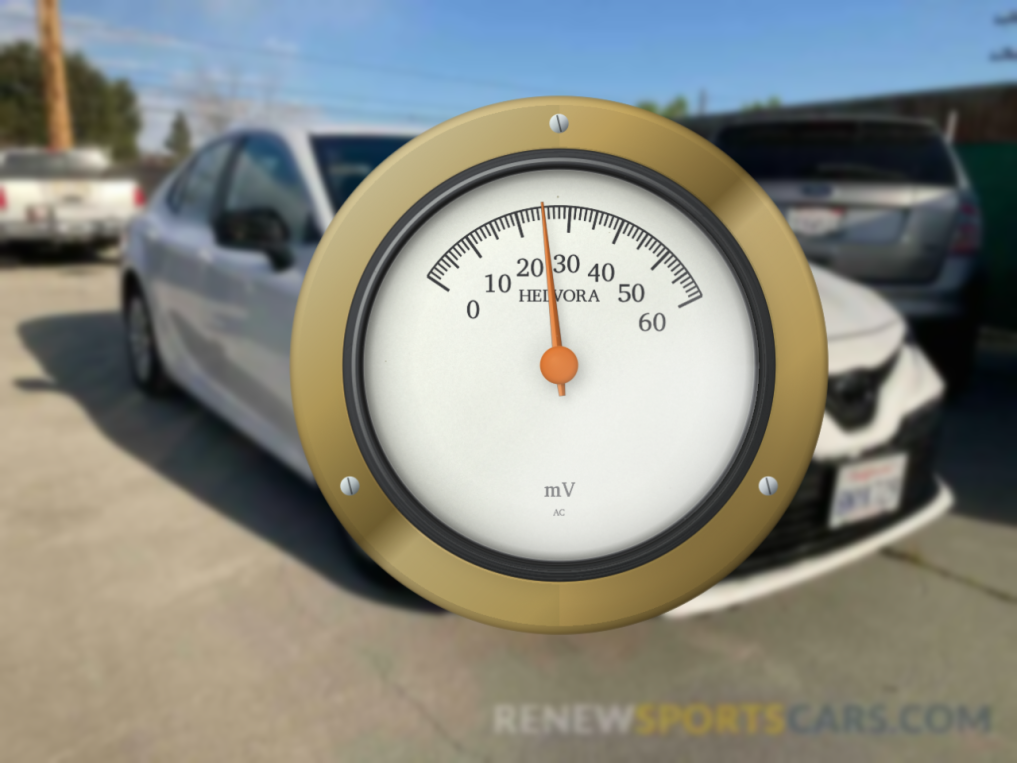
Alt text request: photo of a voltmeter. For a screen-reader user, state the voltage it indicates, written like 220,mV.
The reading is 25,mV
